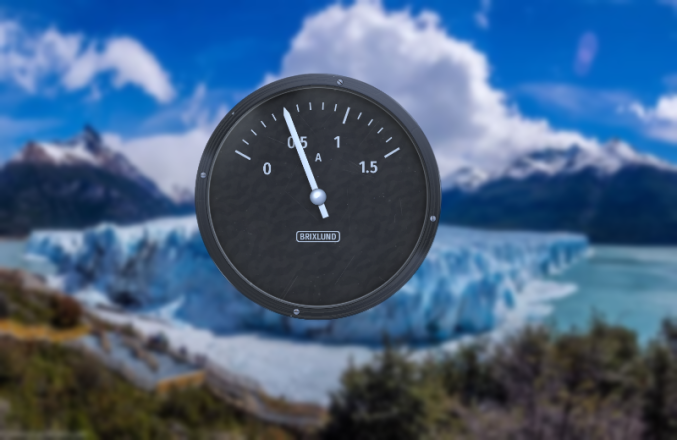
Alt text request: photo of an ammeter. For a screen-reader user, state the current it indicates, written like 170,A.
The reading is 0.5,A
